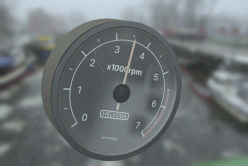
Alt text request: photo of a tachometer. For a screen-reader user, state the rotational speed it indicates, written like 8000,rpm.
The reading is 3500,rpm
